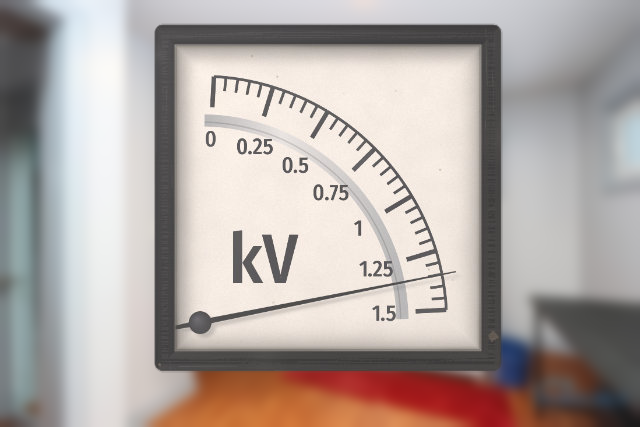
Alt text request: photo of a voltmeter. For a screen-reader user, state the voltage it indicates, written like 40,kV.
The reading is 1.35,kV
